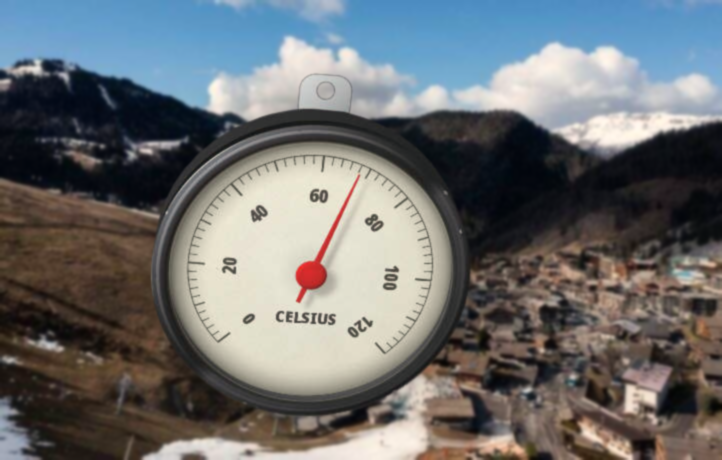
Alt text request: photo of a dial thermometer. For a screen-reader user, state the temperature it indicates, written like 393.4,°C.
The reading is 68,°C
